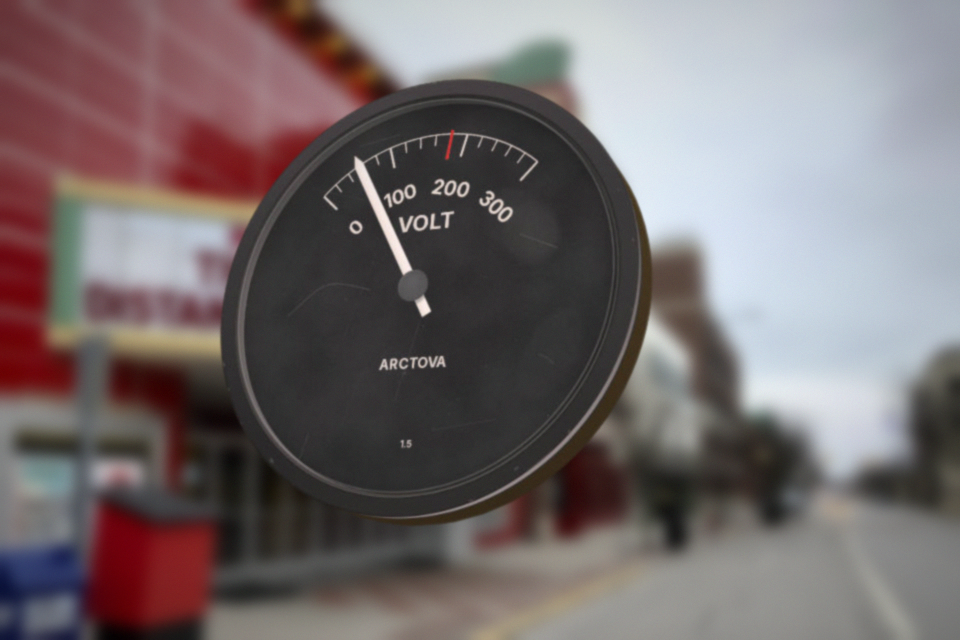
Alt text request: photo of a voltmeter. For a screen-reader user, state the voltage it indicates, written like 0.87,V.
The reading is 60,V
